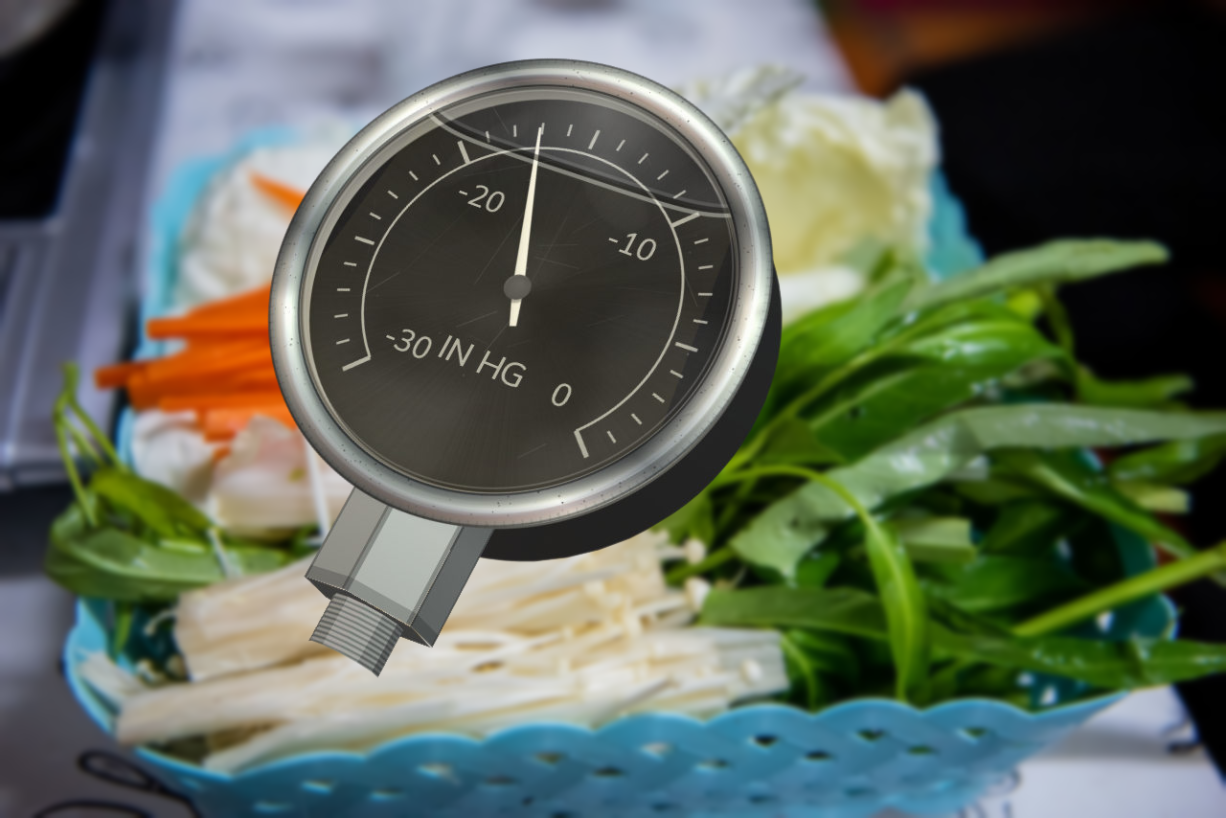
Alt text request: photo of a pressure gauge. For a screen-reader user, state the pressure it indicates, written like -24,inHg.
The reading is -17,inHg
